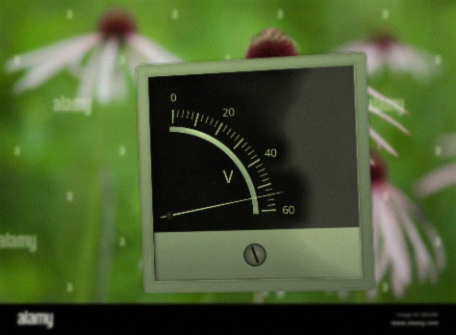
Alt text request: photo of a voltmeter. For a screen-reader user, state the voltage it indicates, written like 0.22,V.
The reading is 54,V
